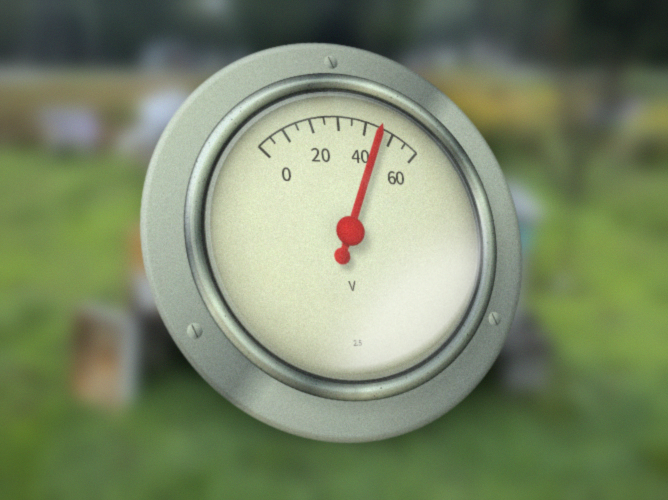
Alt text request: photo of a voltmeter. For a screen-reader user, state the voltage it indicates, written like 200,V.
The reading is 45,V
